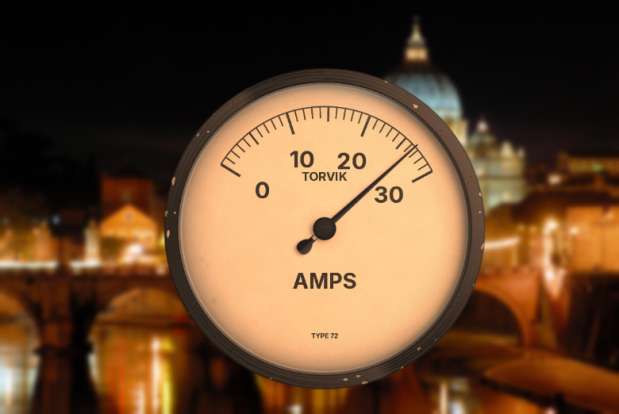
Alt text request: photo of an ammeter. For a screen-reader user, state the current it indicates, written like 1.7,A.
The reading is 26.5,A
